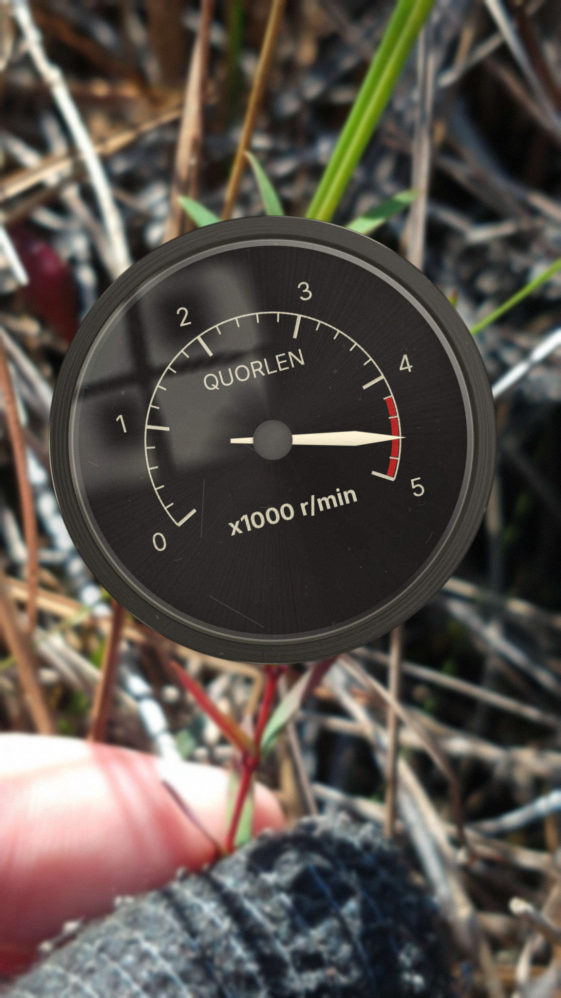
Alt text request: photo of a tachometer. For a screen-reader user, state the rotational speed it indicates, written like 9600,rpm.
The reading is 4600,rpm
